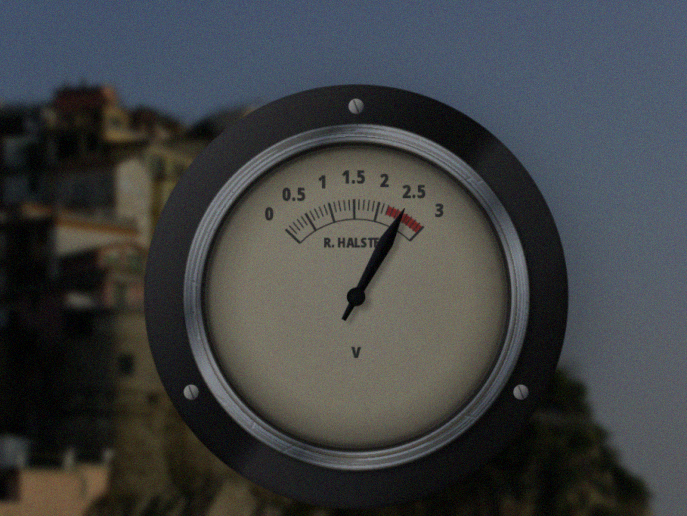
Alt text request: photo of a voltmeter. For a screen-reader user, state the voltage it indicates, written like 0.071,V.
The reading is 2.5,V
